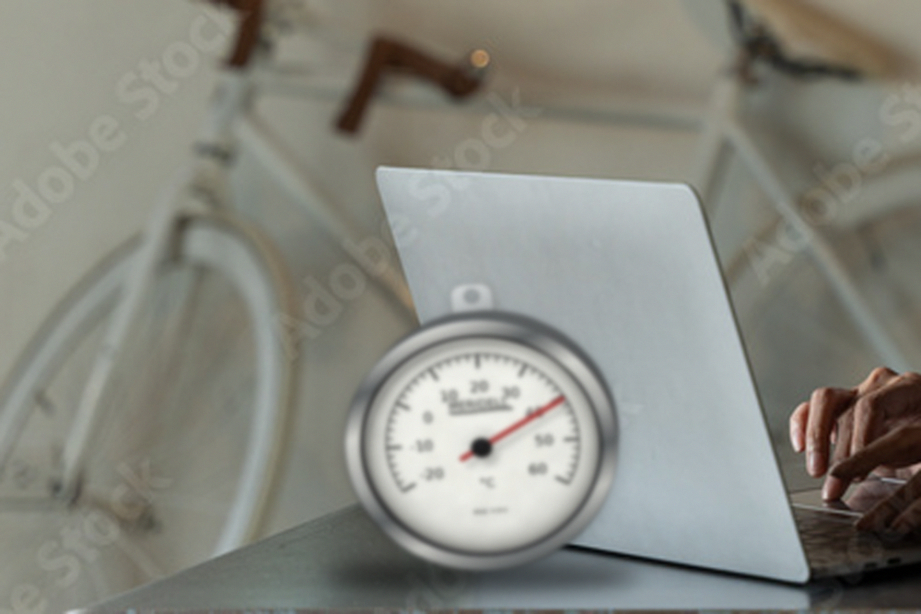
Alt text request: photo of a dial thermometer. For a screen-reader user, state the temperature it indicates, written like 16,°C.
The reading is 40,°C
